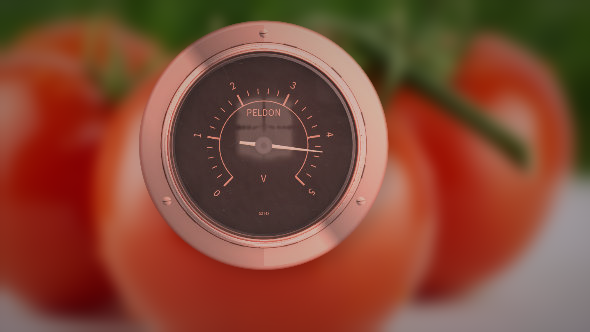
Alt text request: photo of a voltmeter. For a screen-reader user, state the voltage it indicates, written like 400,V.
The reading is 4.3,V
